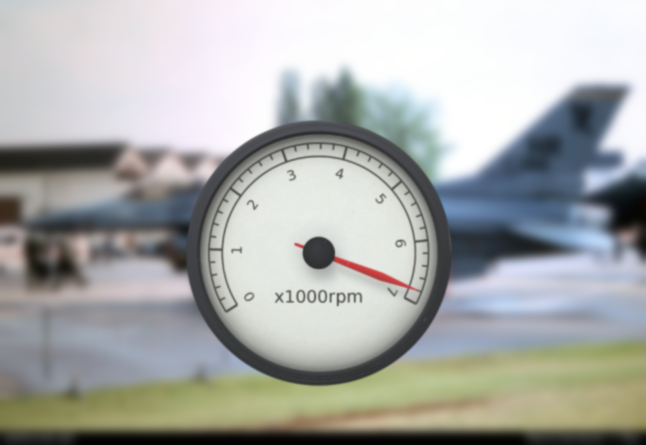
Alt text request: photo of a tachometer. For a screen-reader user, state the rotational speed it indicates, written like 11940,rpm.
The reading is 6800,rpm
